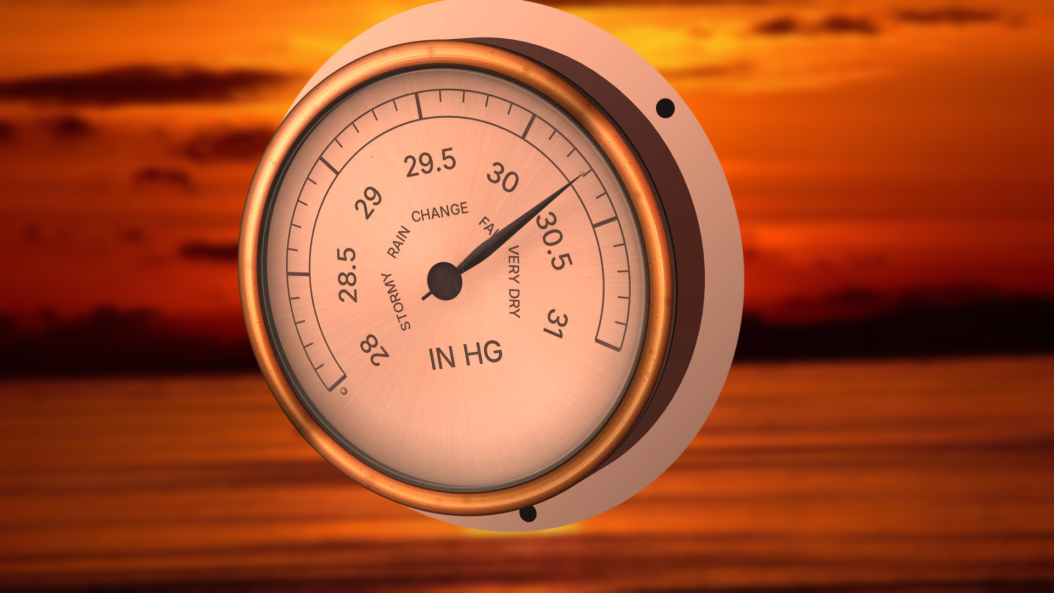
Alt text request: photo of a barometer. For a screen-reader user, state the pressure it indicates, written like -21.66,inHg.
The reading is 30.3,inHg
